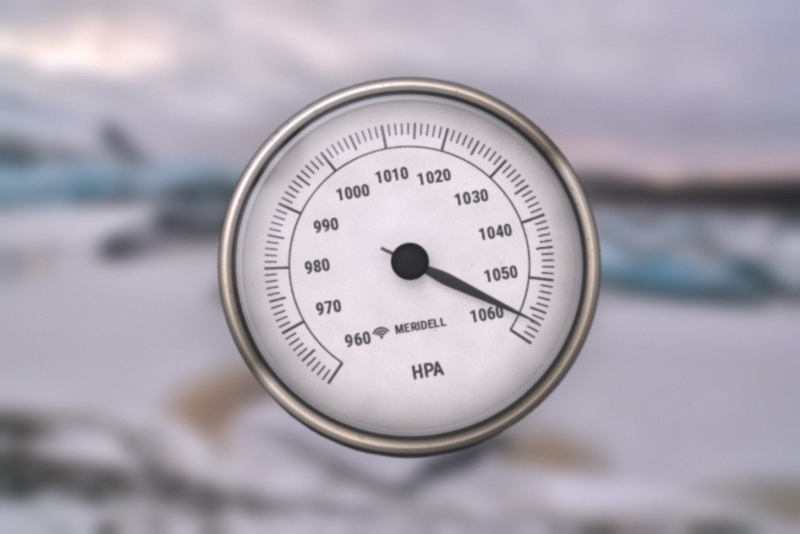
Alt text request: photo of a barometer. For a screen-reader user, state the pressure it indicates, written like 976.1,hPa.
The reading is 1057,hPa
